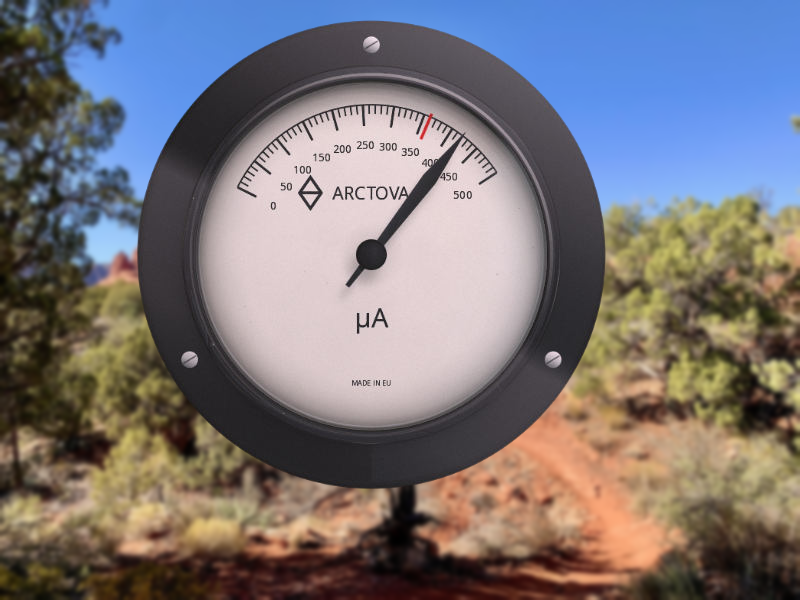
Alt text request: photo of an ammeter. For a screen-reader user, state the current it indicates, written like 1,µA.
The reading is 420,µA
